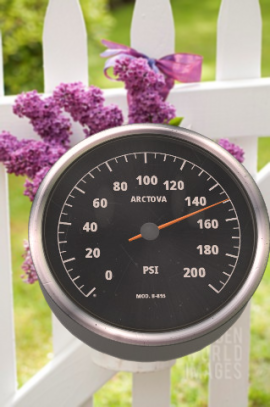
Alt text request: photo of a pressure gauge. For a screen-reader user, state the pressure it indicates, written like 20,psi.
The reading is 150,psi
